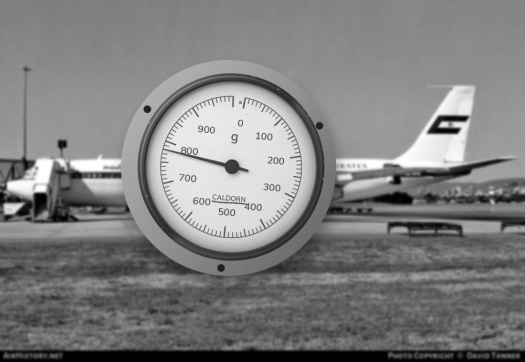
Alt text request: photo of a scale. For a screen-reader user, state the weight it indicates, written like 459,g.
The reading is 780,g
